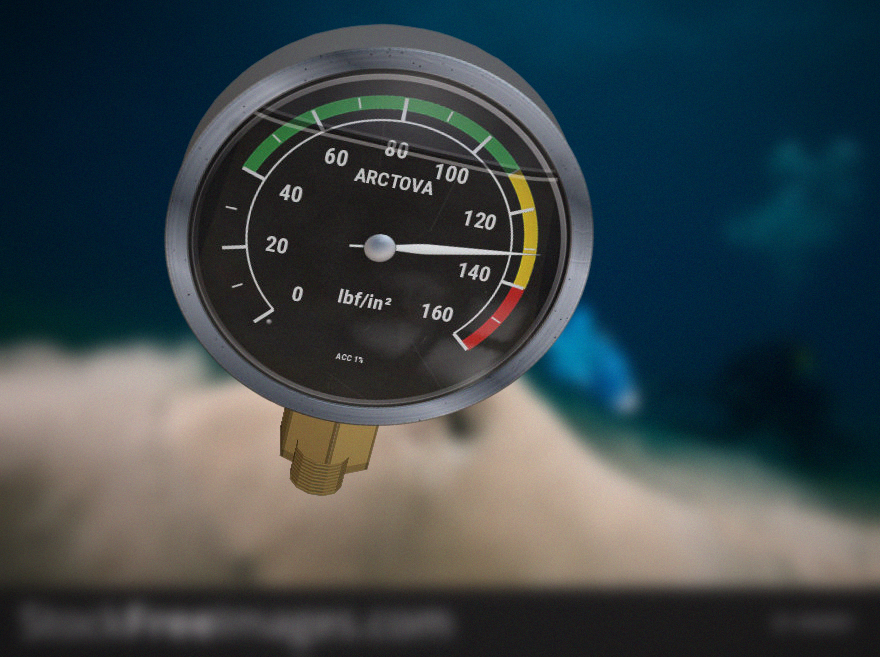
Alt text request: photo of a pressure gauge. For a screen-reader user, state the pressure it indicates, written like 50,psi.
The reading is 130,psi
